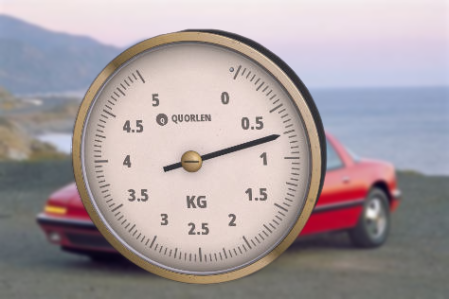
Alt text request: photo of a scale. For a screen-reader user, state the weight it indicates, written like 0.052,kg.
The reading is 0.75,kg
